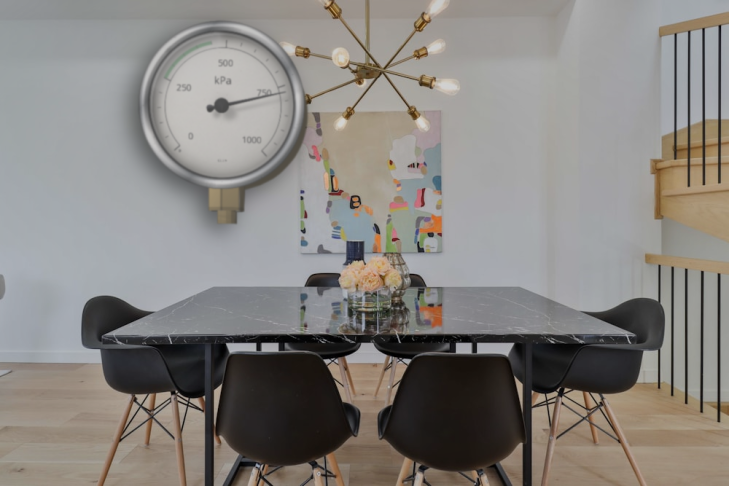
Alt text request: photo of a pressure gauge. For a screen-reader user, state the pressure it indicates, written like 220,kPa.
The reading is 775,kPa
